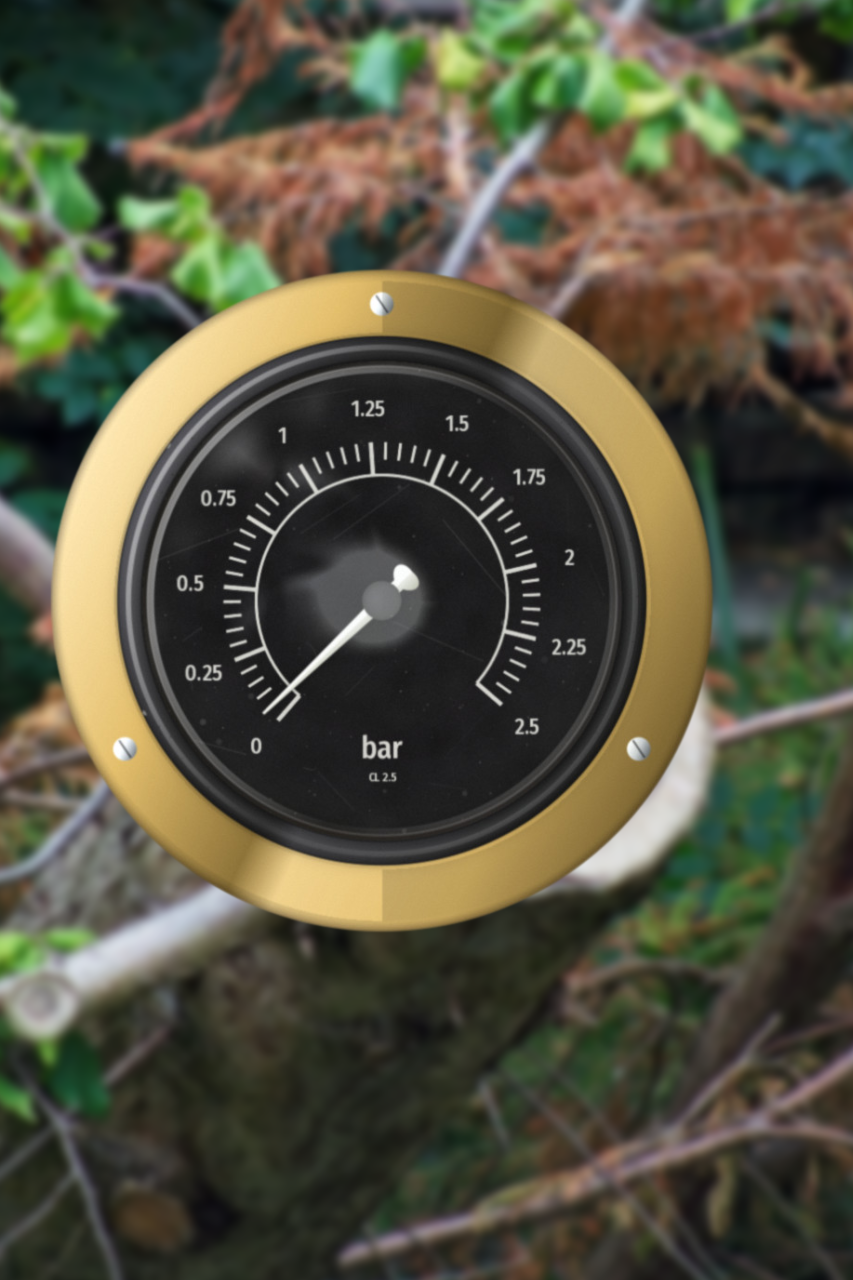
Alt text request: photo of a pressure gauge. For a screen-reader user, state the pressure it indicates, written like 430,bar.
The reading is 0.05,bar
